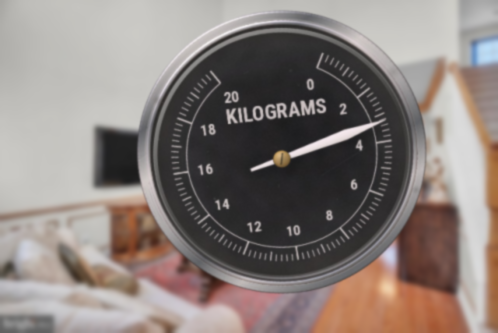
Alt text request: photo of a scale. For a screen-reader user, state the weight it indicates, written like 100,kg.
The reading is 3.2,kg
